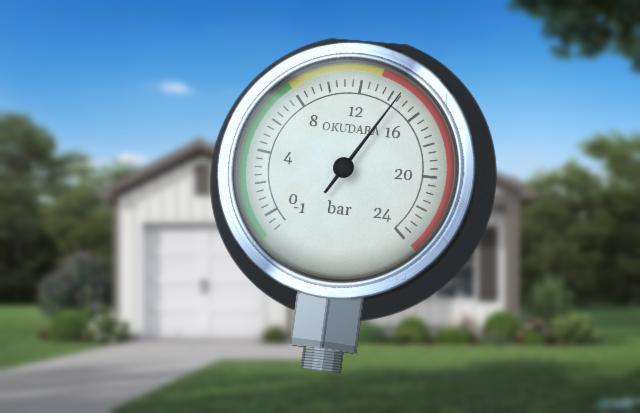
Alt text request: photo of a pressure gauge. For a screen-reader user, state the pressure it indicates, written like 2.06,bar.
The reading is 14.5,bar
